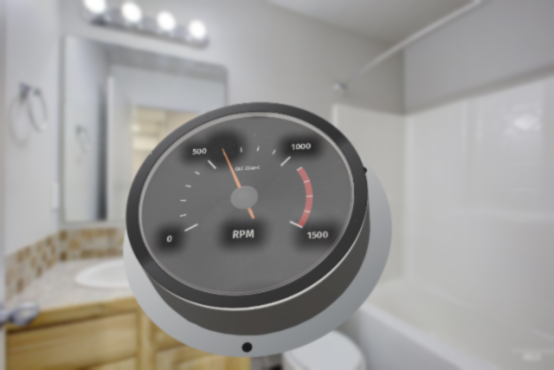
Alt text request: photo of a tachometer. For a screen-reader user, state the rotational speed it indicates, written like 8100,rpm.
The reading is 600,rpm
